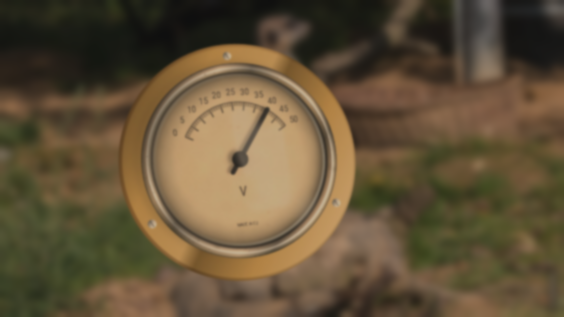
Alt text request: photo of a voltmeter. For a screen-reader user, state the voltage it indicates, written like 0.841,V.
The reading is 40,V
